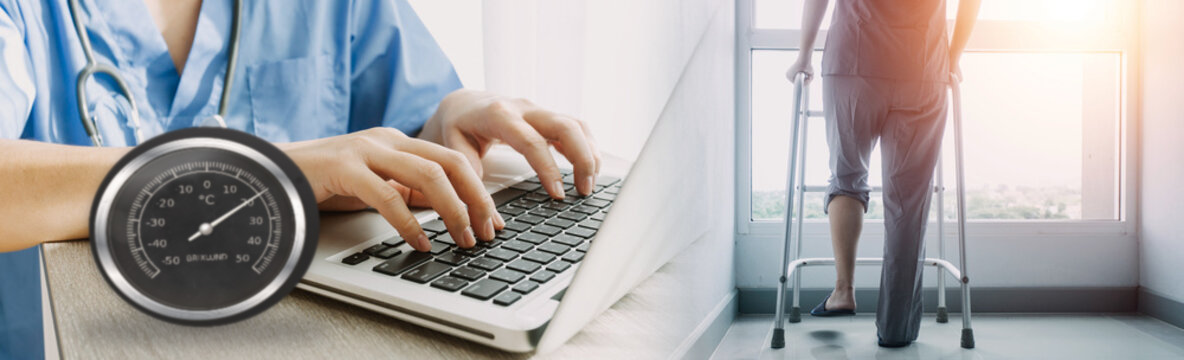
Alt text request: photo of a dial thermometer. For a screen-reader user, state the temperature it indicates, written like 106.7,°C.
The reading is 20,°C
